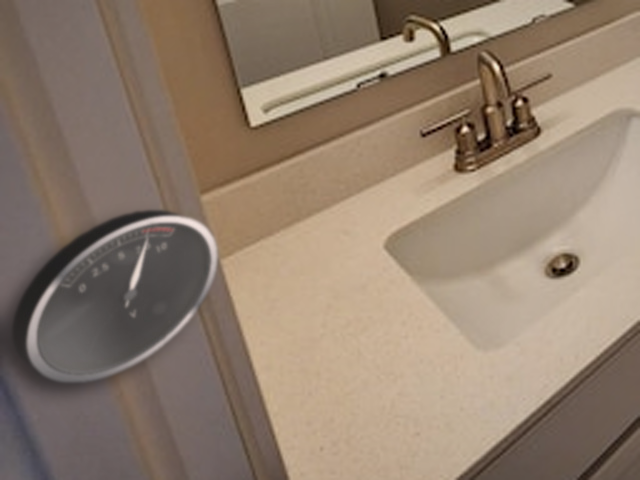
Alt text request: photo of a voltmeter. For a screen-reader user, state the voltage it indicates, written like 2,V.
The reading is 7.5,V
